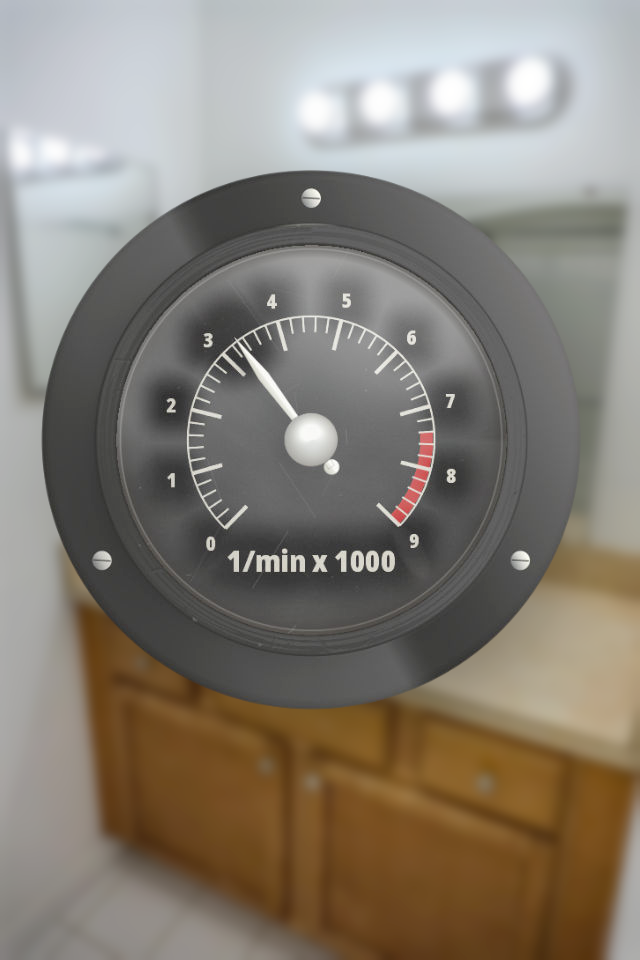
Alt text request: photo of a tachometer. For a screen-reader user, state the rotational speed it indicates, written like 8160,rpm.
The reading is 3300,rpm
